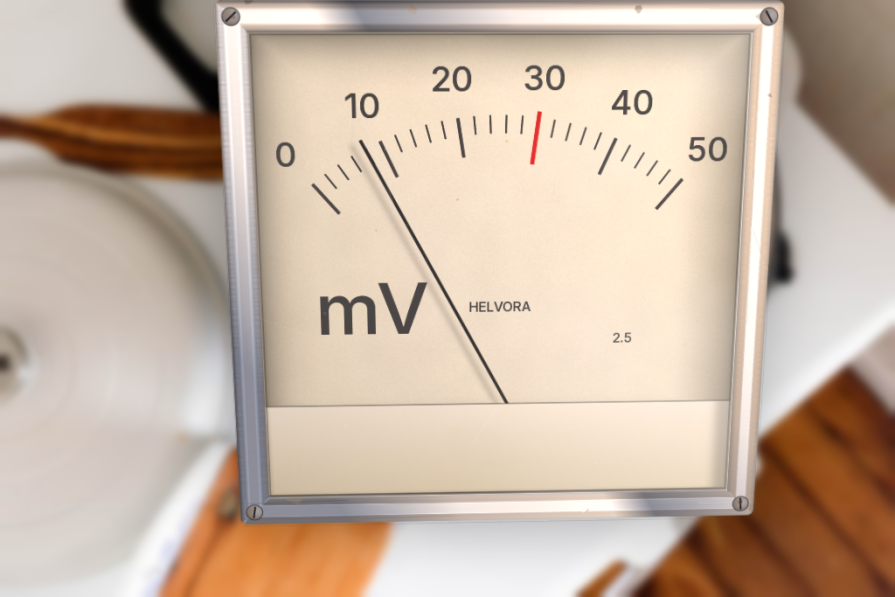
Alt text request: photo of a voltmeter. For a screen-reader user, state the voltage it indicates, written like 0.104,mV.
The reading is 8,mV
